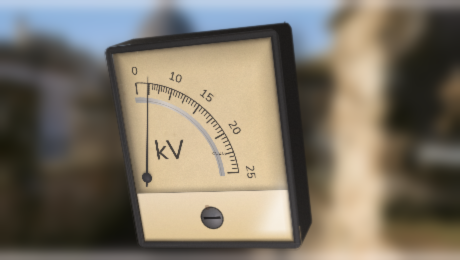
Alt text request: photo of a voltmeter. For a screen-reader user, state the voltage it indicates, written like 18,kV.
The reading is 5,kV
